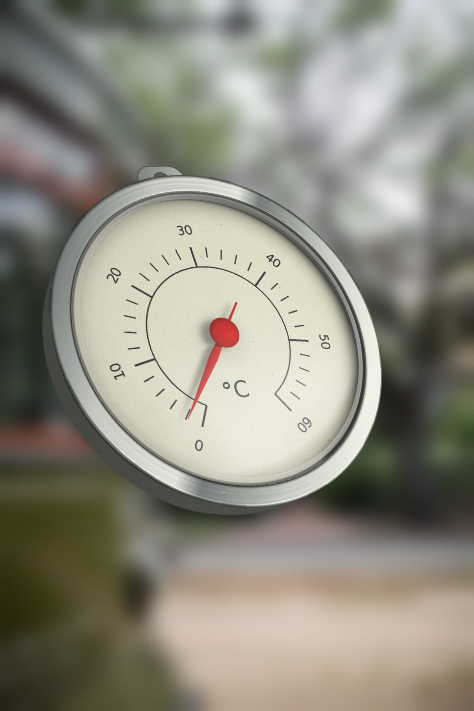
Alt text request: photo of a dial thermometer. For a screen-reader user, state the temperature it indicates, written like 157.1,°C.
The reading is 2,°C
